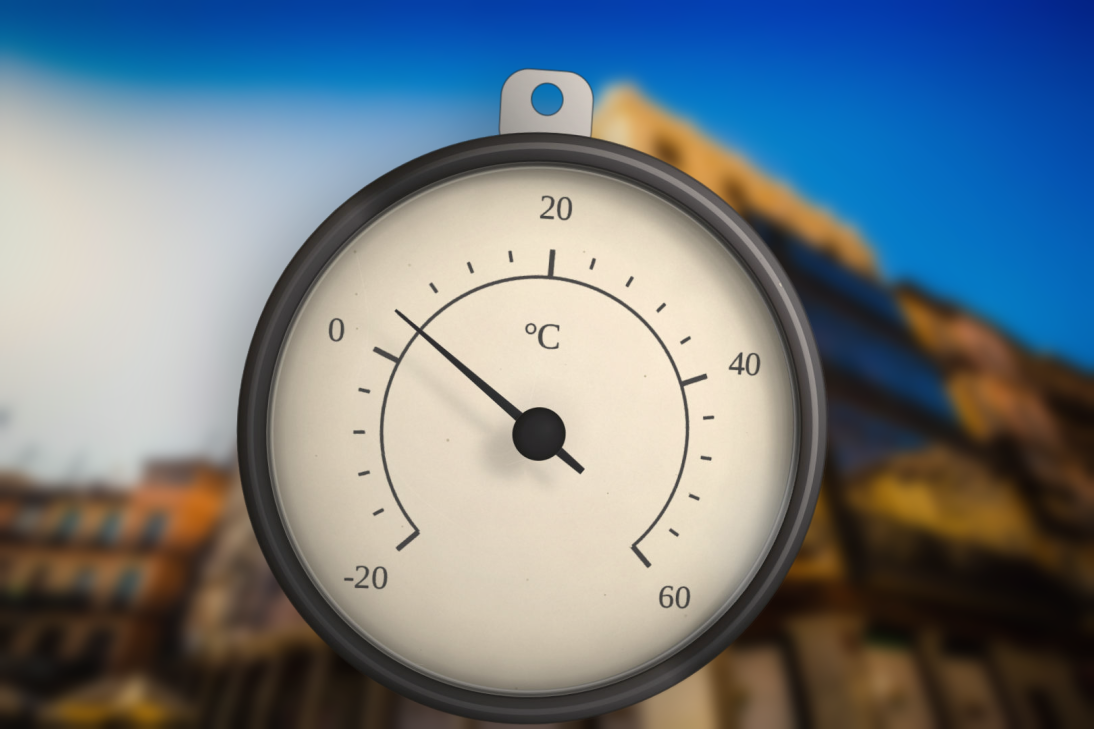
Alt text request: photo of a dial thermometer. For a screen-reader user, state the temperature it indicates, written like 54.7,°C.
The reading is 4,°C
